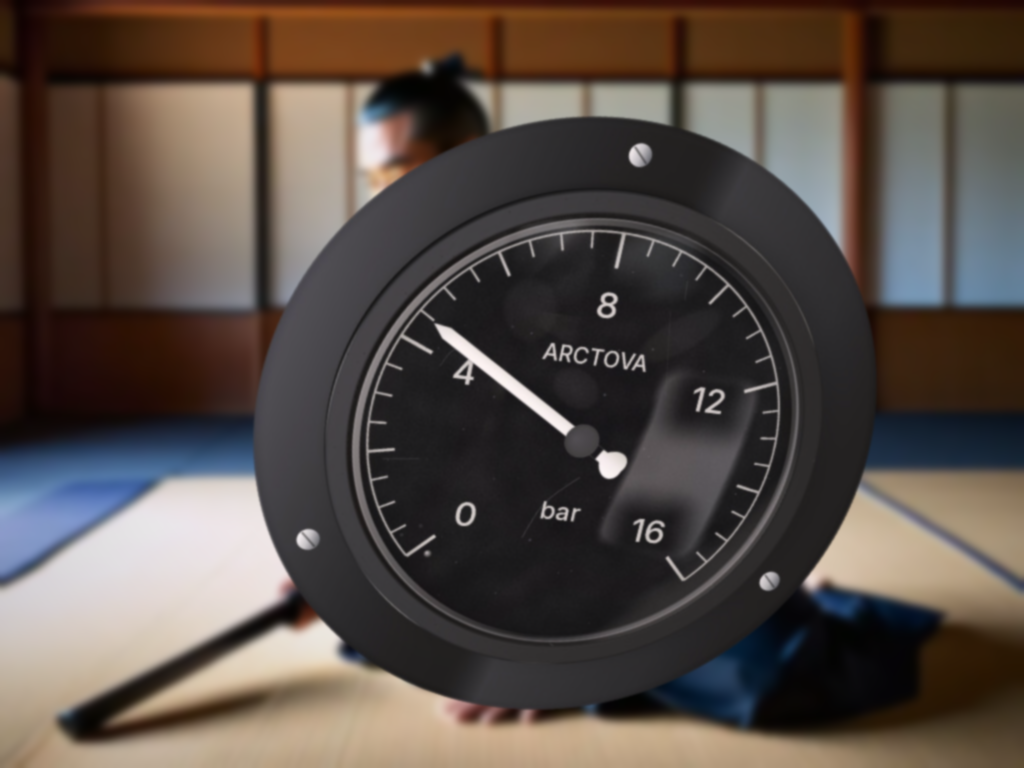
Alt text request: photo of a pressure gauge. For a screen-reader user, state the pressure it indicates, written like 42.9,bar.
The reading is 4.5,bar
